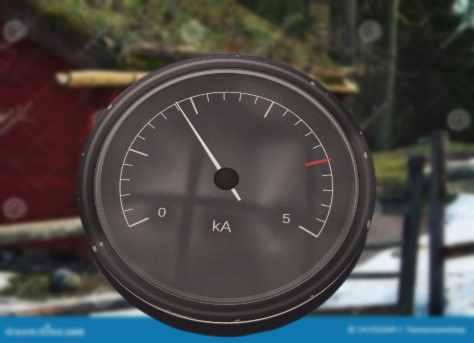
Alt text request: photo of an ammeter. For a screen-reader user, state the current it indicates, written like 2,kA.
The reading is 1.8,kA
